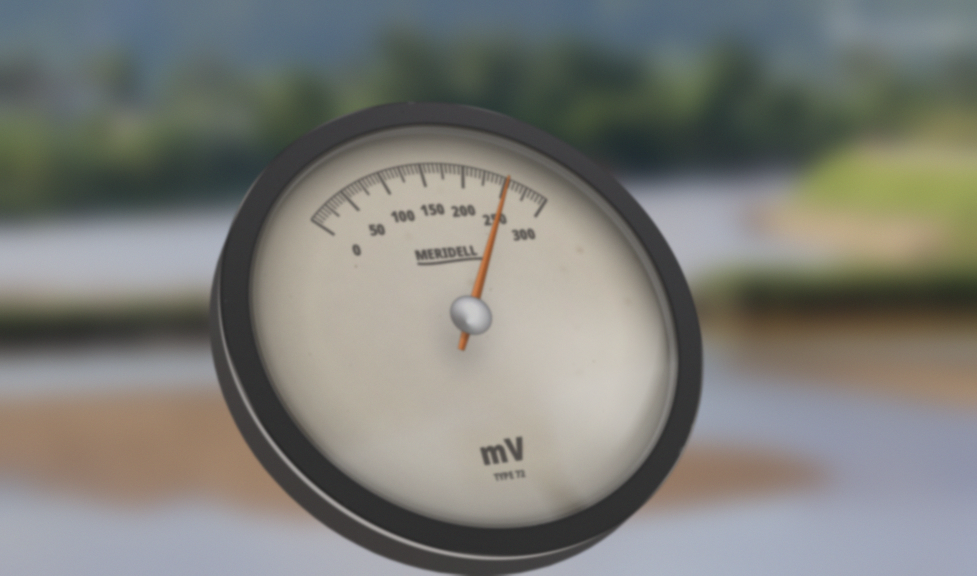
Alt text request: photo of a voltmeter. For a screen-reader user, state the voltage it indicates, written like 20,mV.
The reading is 250,mV
